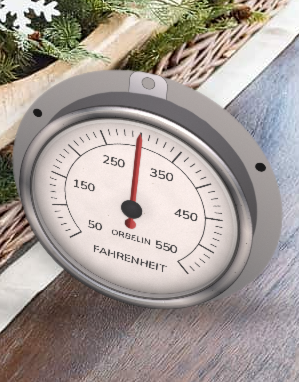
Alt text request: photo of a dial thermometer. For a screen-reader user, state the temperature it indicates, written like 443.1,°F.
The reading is 300,°F
